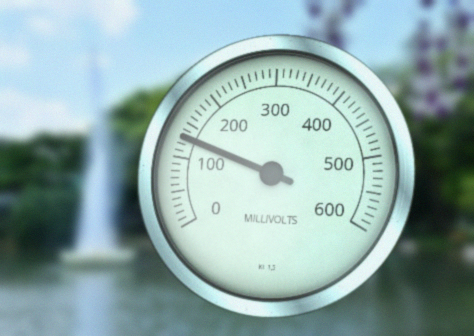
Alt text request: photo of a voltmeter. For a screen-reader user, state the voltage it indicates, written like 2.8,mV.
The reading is 130,mV
